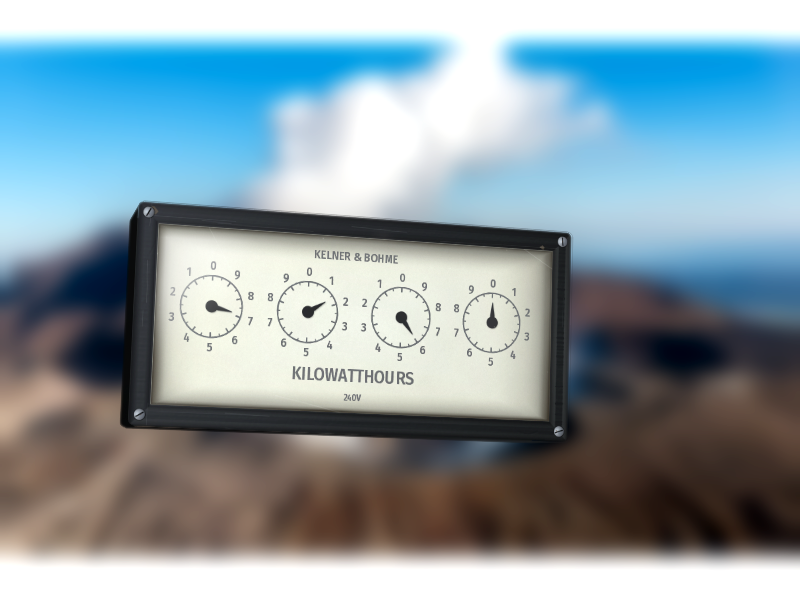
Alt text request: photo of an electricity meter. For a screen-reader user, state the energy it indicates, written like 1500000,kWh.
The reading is 7160,kWh
